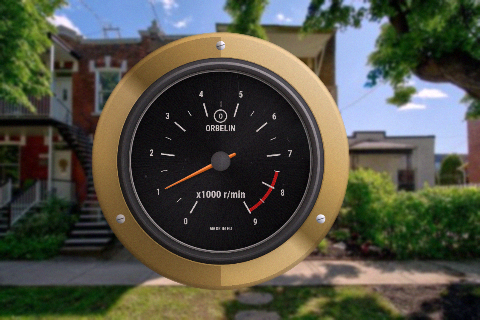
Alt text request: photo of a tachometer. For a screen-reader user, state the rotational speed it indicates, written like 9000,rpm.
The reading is 1000,rpm
